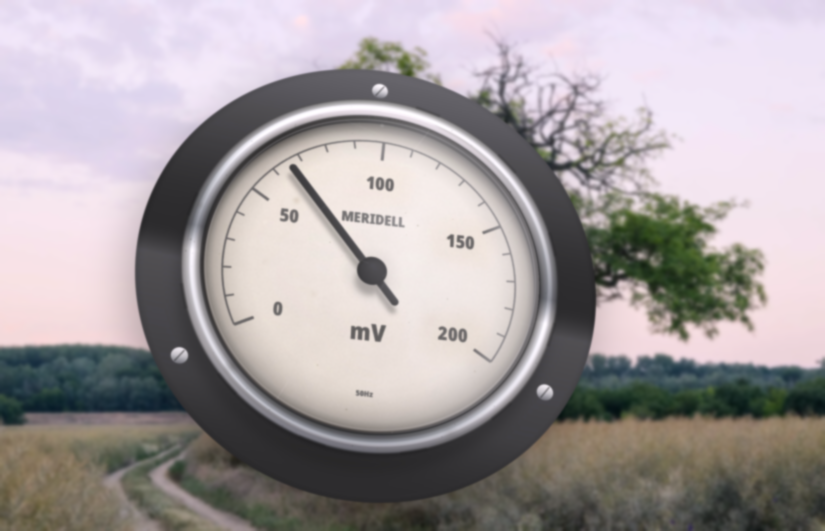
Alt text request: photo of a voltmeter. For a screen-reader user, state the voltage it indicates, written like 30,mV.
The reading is 65,mV
